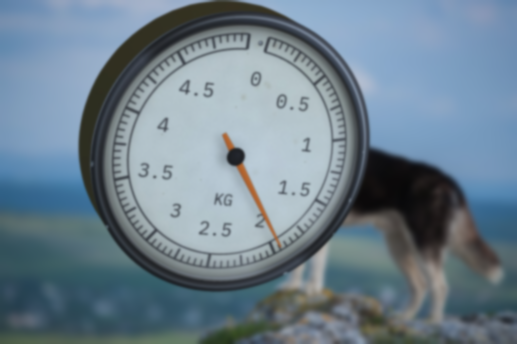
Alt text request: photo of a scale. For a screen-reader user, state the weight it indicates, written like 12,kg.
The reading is 1.95,kg
